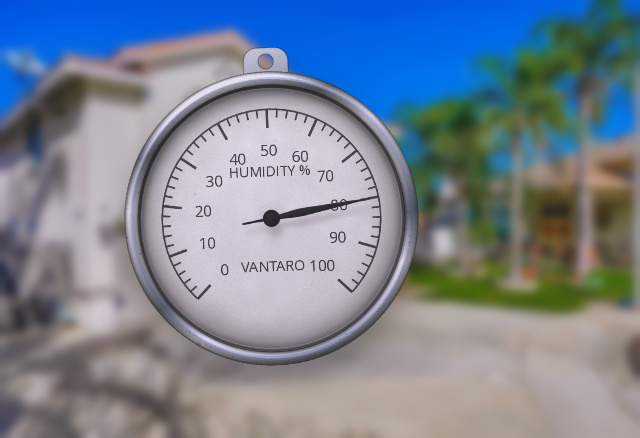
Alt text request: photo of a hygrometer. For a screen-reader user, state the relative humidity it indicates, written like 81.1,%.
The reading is 80,%
